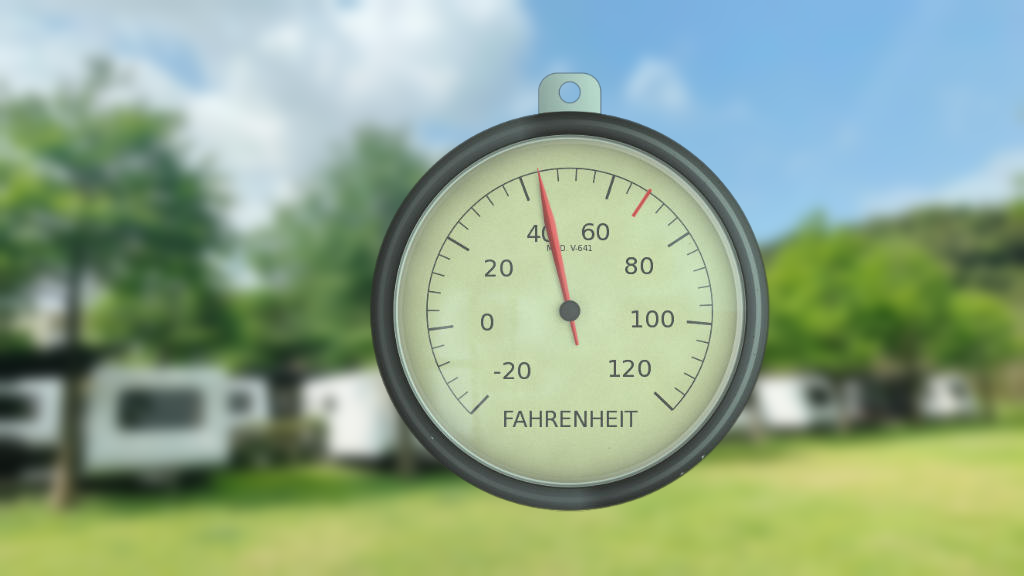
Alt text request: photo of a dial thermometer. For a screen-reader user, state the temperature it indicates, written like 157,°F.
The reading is 44,°F
